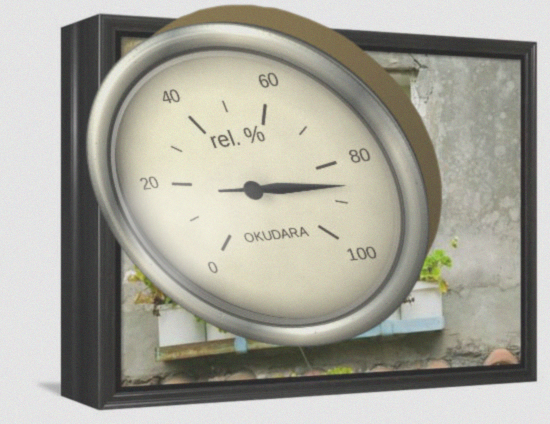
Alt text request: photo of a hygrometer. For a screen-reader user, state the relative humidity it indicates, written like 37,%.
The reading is 85,%
